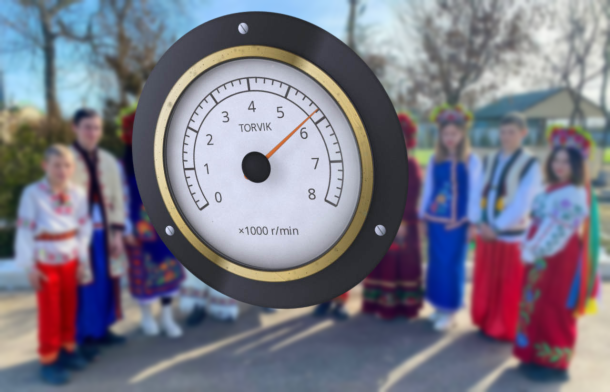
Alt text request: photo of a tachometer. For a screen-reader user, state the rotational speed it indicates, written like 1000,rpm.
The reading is 5800,rpm
